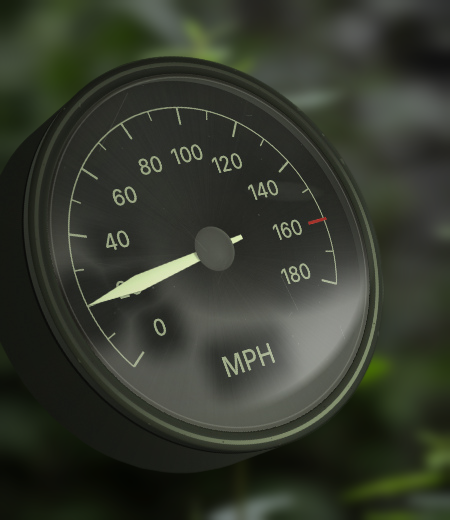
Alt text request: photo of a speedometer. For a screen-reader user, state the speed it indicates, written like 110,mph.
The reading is 20,mph
